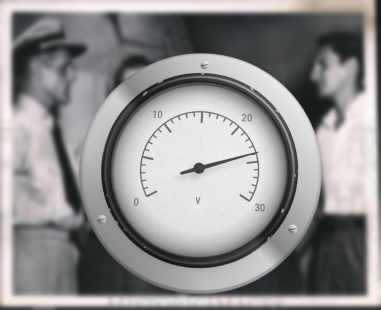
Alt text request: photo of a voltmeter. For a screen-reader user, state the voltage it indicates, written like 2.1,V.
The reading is 24,V
